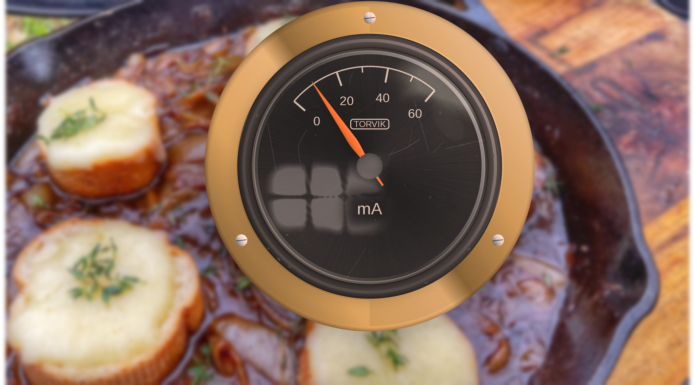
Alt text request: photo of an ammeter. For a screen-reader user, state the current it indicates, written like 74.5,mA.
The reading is 10,mA
